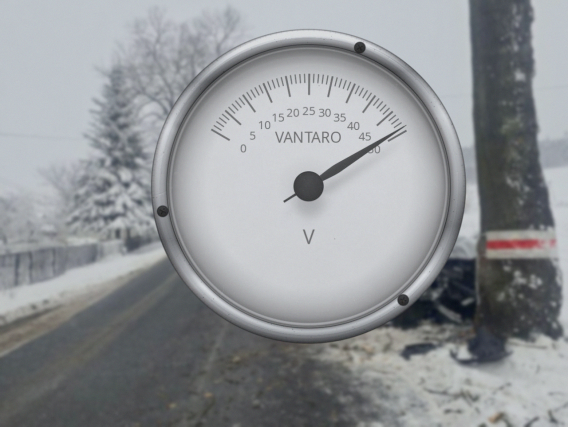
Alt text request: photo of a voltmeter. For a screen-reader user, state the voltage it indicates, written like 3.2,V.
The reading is 49,V
